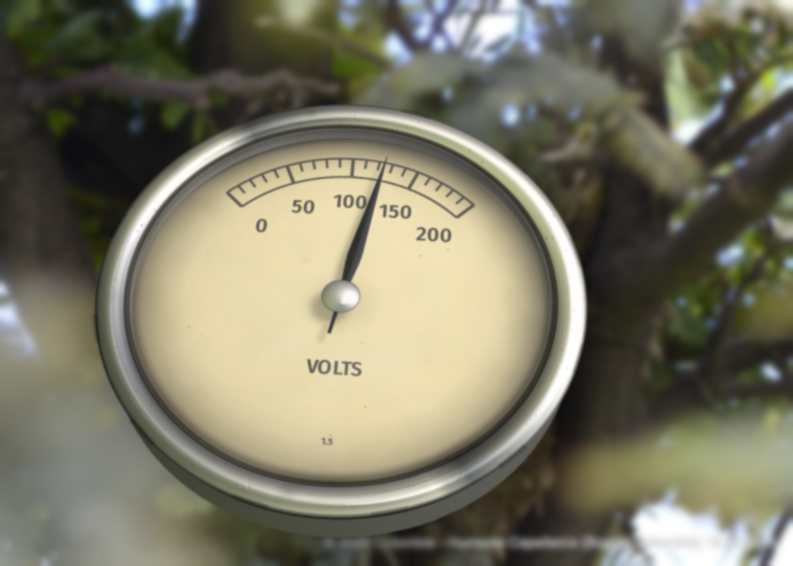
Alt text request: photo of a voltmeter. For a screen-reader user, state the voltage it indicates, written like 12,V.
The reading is 125,V
